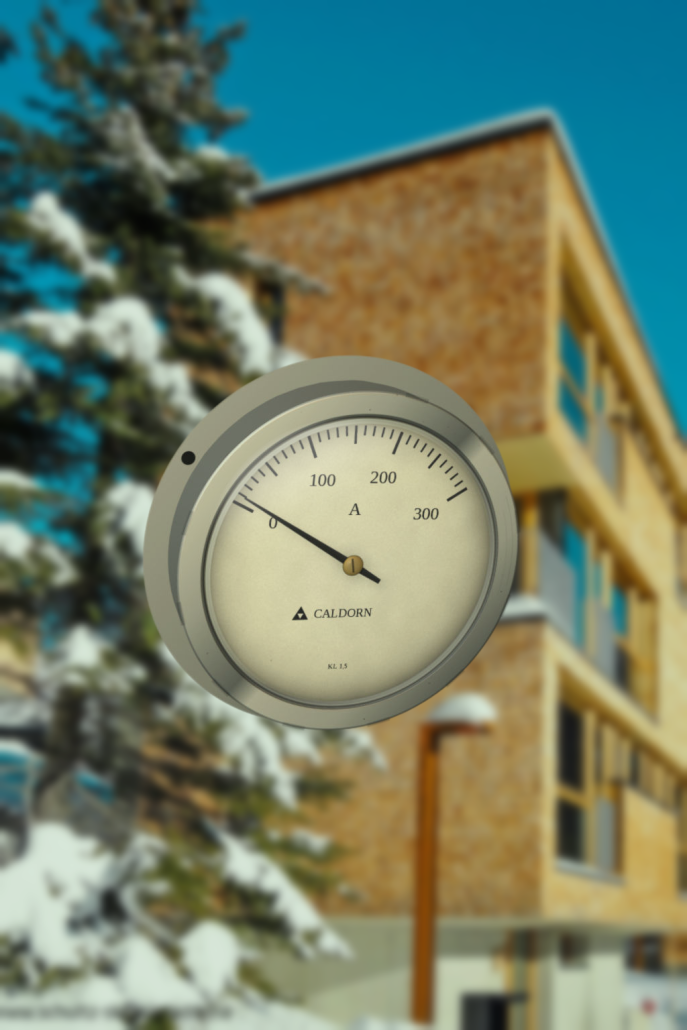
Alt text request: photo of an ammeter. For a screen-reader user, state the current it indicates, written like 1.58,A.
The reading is 10,A
